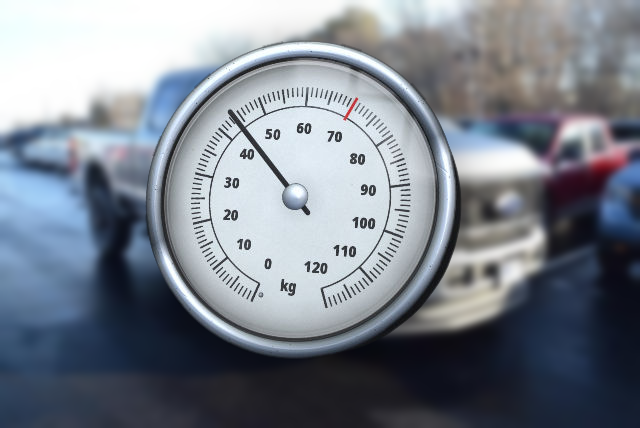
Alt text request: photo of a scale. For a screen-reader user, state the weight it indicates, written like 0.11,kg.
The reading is 44,kg
